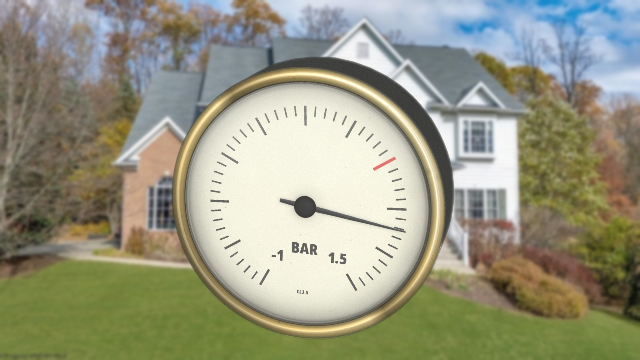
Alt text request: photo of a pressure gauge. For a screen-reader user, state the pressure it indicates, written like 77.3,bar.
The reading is 1.1,bar
